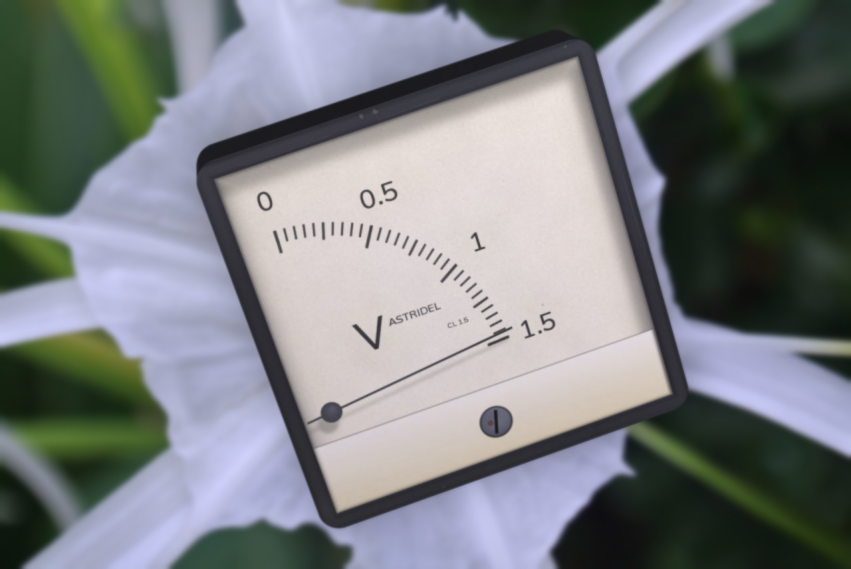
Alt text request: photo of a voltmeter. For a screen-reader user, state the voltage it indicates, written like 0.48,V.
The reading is 1.45,V
